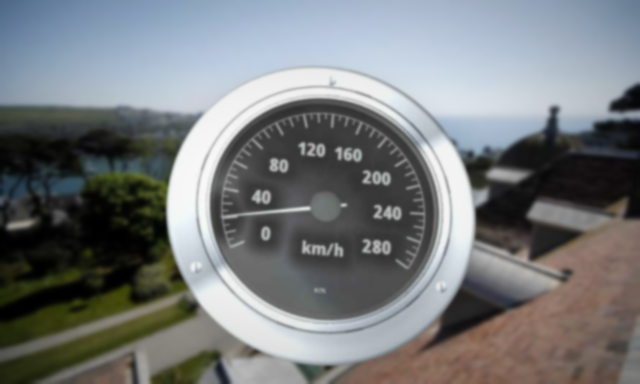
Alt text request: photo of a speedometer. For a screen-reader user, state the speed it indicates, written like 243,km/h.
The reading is 20,km/h
